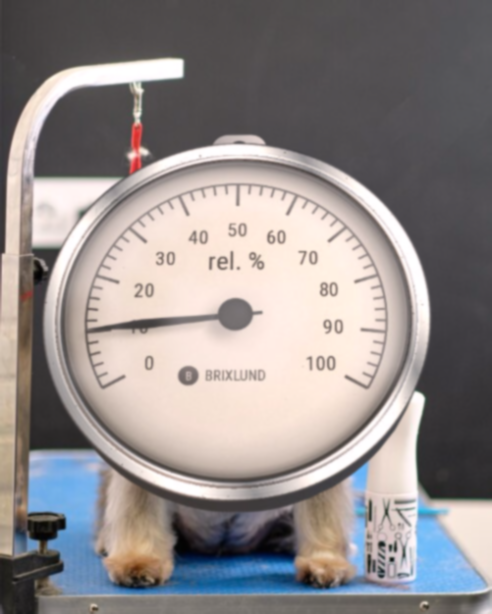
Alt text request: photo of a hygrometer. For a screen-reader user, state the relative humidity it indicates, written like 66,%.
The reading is 10,%
